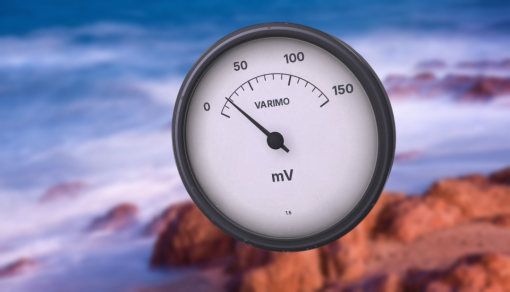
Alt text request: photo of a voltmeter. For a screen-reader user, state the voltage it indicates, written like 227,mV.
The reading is 20,mV
